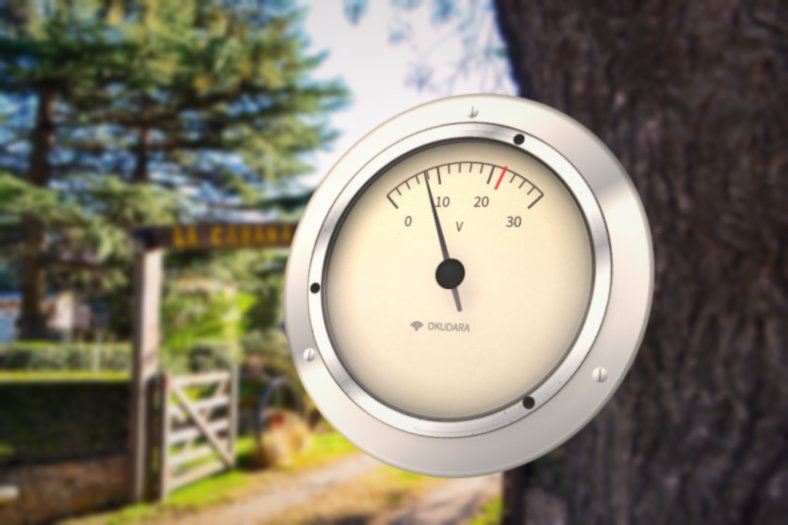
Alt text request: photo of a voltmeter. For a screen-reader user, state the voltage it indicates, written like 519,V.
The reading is 8,V
